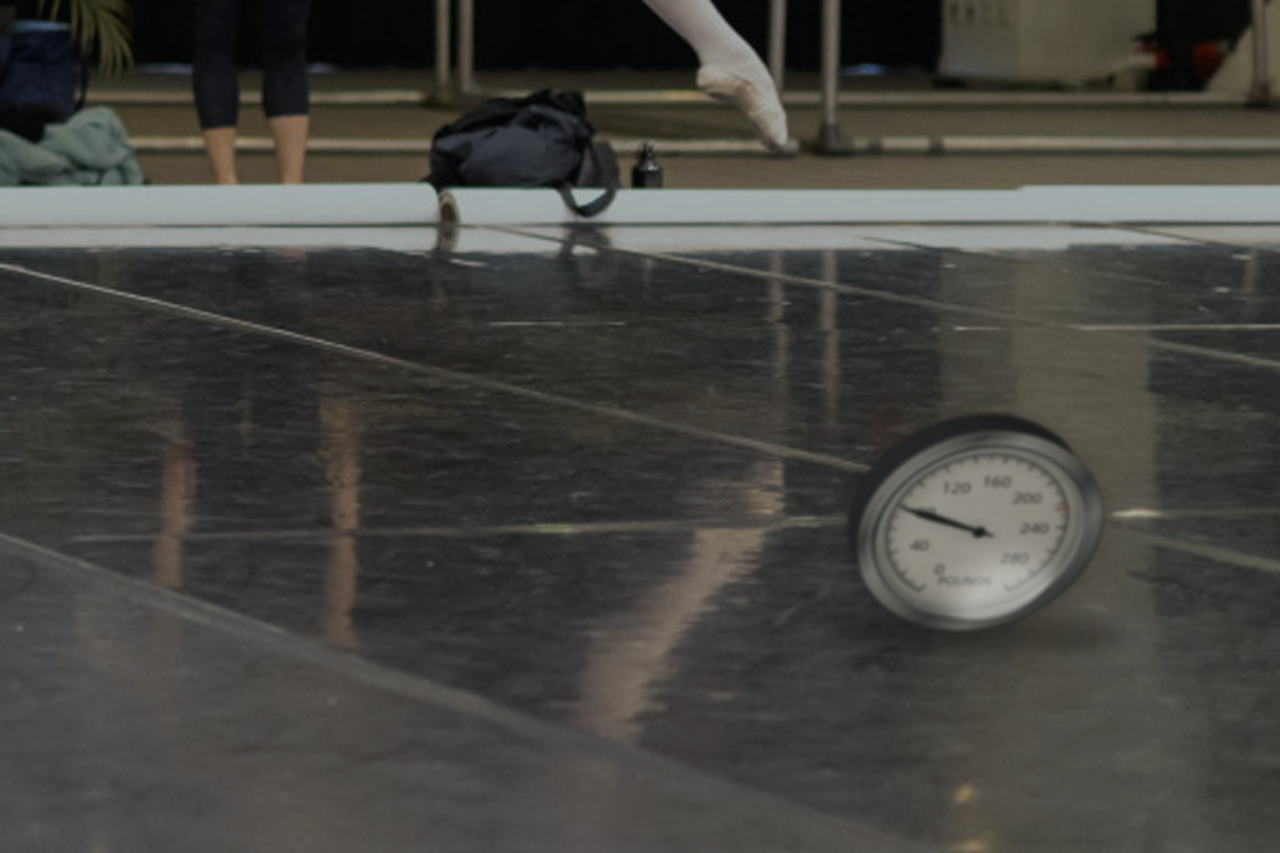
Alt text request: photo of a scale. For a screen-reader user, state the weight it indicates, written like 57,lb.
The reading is 80,lb
